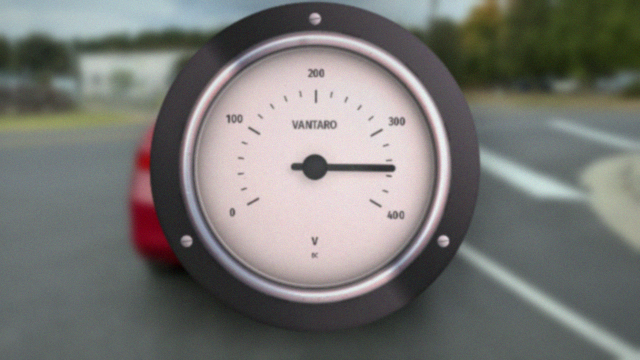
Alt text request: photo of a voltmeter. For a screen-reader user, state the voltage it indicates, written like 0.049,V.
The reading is 350,V
